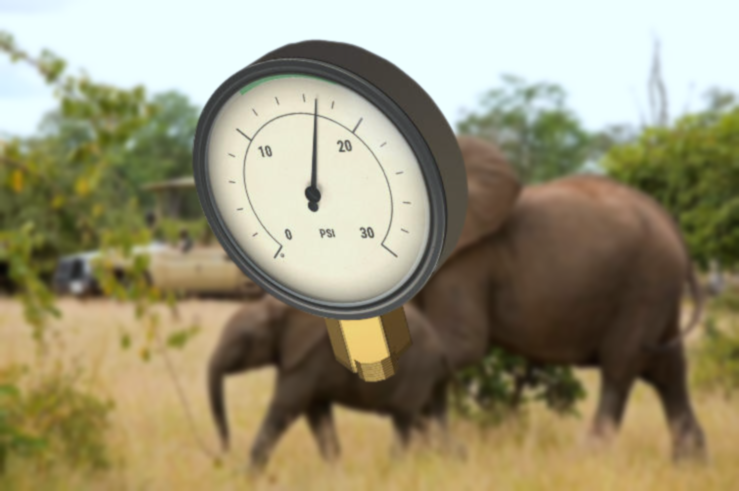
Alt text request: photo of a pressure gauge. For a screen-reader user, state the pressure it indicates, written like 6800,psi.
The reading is 17,psi
